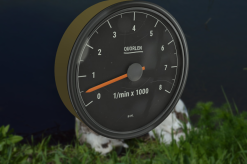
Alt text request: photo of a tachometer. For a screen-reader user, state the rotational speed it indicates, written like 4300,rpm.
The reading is 500,rpm
